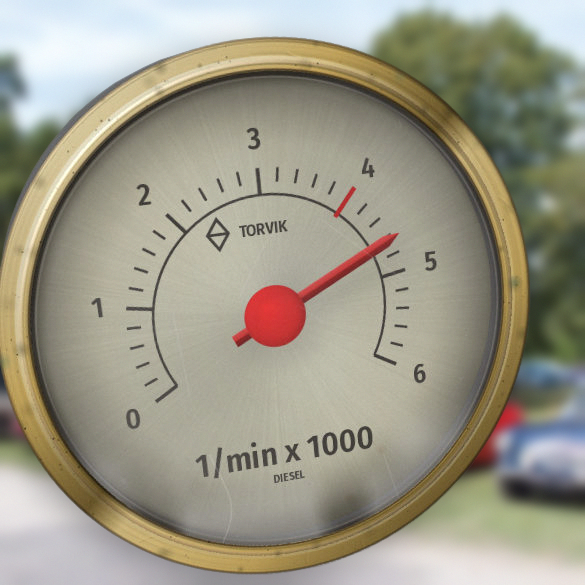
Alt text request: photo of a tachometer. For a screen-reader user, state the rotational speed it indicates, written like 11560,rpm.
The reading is 4600,rpm
